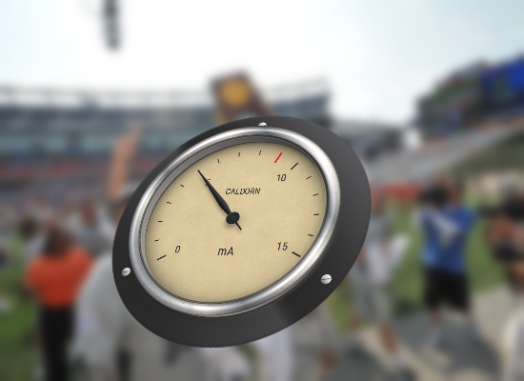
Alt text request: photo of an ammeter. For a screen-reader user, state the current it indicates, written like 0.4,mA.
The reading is 5,mA
